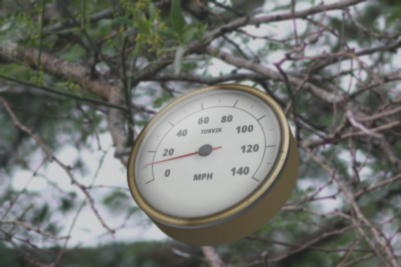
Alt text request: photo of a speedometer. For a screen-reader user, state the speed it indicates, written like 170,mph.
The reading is 10,mph
